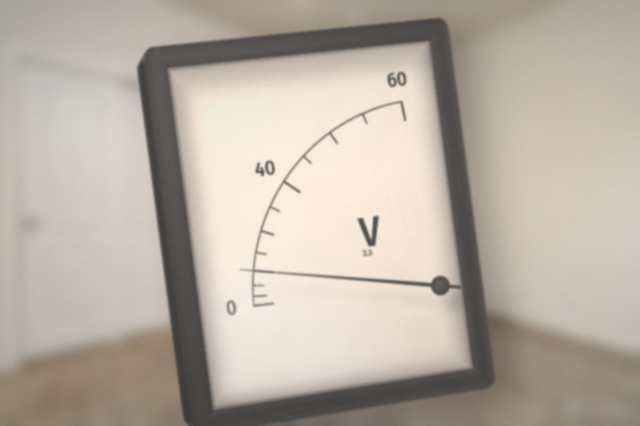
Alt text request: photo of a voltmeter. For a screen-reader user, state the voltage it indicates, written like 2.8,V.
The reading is 20,V
